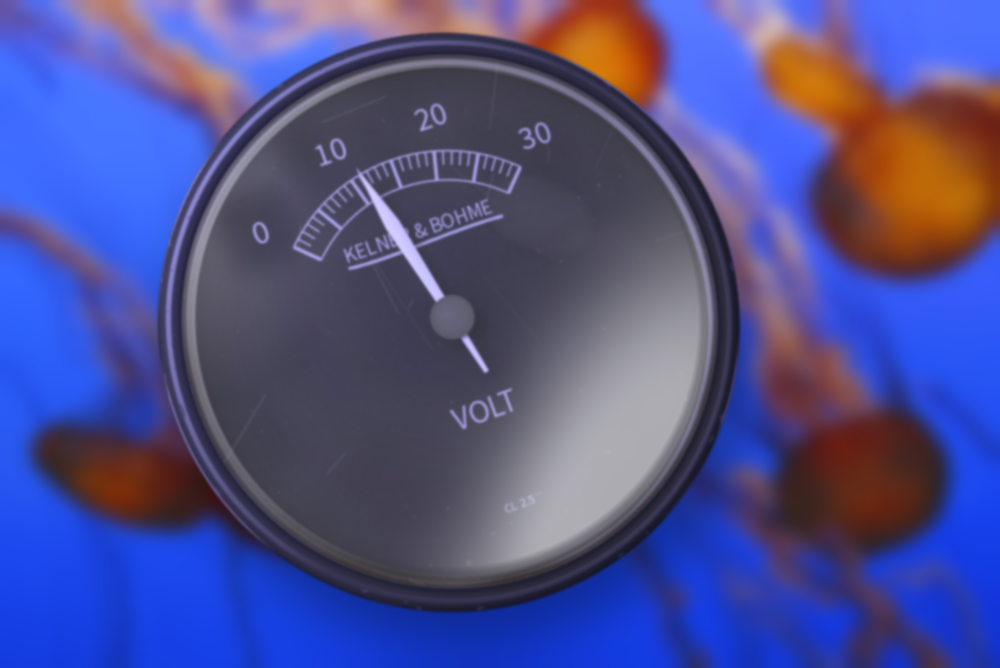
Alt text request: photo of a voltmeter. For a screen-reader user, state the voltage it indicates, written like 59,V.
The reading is 11,V
